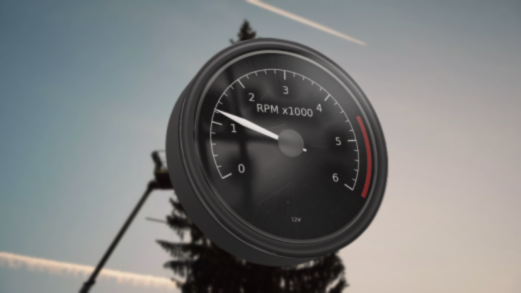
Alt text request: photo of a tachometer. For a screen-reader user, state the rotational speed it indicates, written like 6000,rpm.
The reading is 1200,rpm
